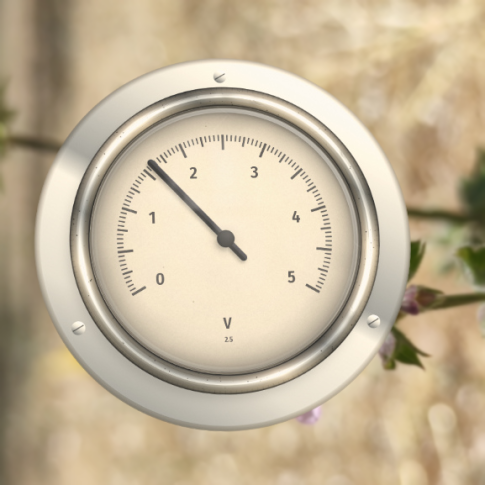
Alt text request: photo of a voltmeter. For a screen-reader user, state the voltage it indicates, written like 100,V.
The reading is 1.6,V
